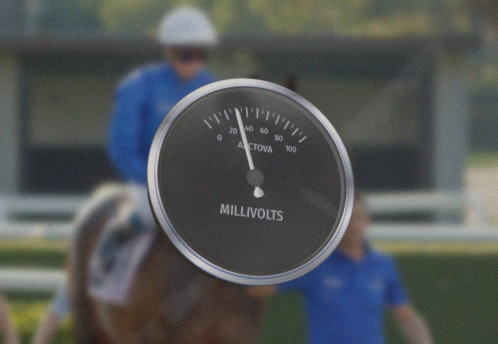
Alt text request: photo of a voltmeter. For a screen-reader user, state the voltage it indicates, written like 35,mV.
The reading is 30,mV
